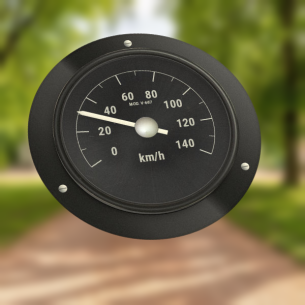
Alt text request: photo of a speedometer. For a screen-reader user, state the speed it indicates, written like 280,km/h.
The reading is 30,km/h
